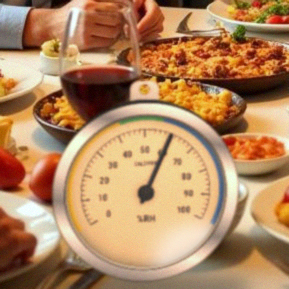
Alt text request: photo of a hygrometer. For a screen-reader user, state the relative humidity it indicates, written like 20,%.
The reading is 60,%
